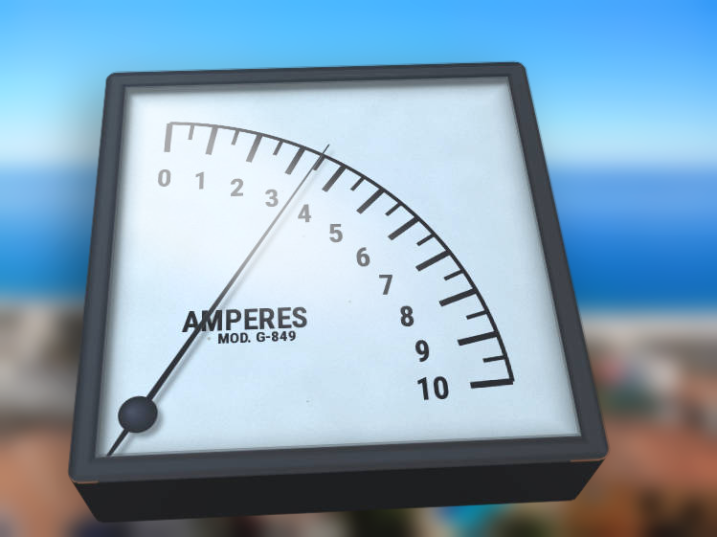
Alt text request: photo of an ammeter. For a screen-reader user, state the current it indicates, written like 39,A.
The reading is 3.5,A
